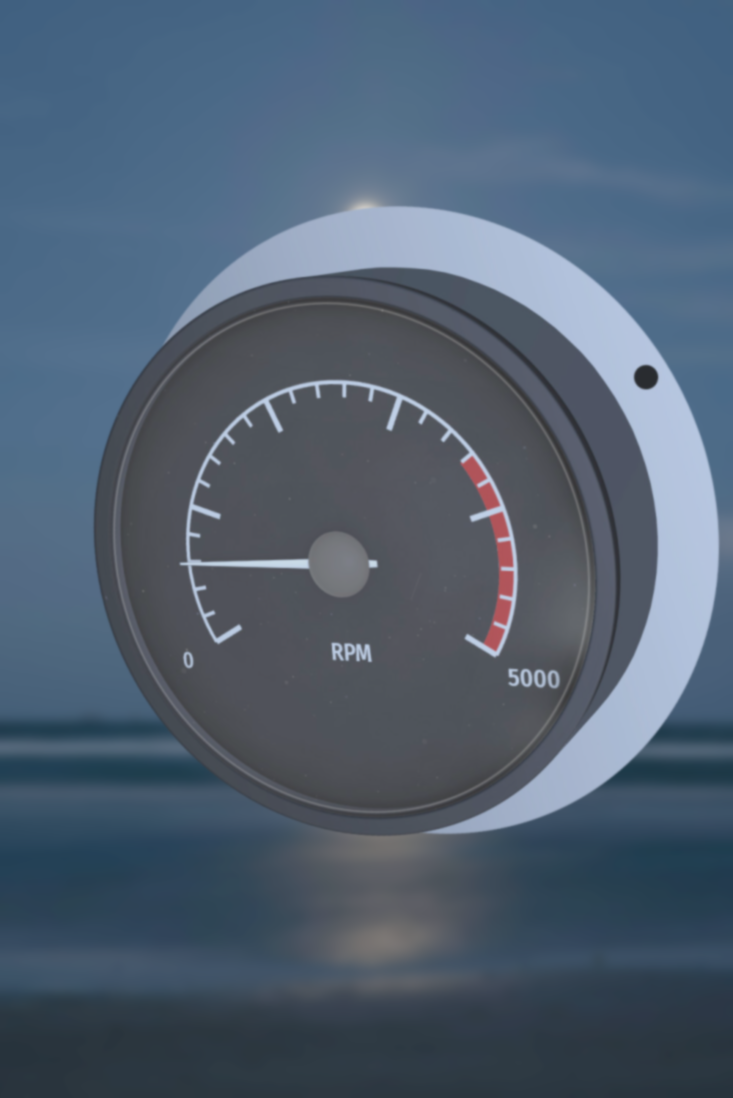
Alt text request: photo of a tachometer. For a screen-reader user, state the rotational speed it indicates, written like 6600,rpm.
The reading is 600,rpm
